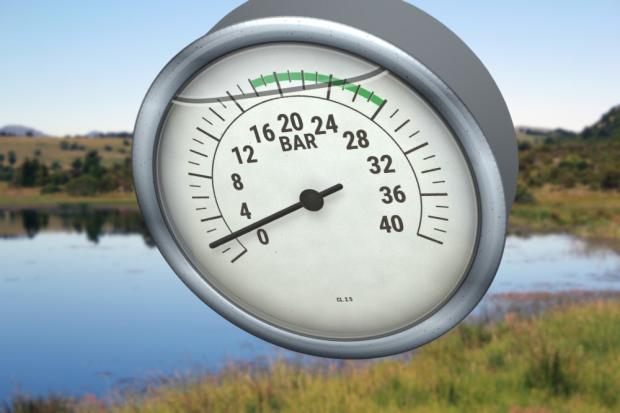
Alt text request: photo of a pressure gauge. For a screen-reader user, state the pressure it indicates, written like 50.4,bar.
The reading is 2,bar
